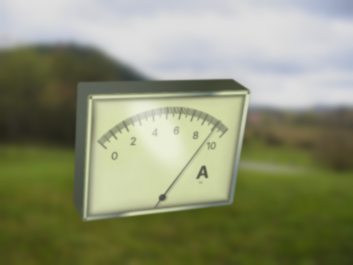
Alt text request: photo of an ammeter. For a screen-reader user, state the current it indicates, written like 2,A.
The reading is 9,A
